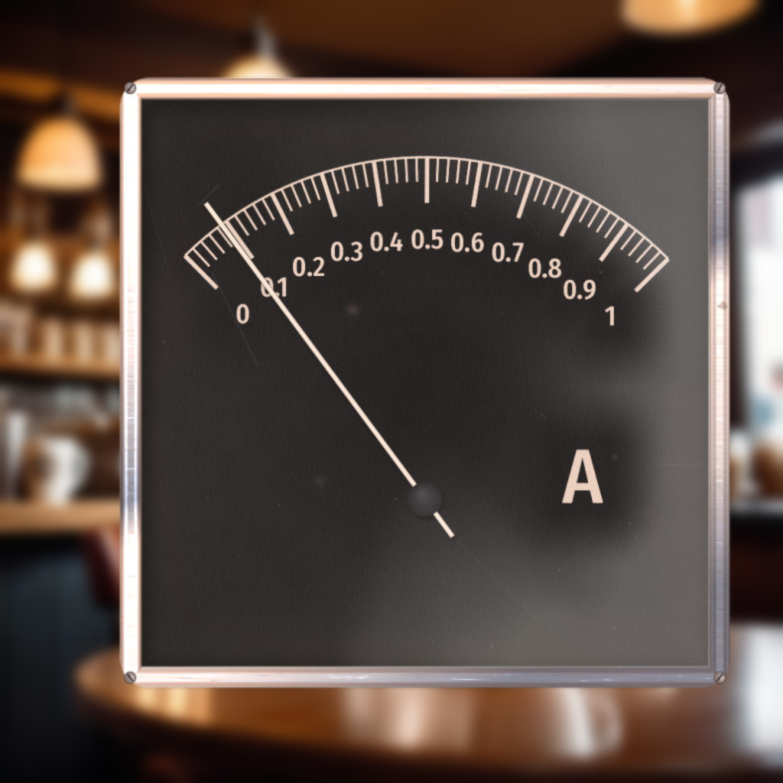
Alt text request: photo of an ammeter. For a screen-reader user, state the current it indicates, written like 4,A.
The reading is 0.09,A
